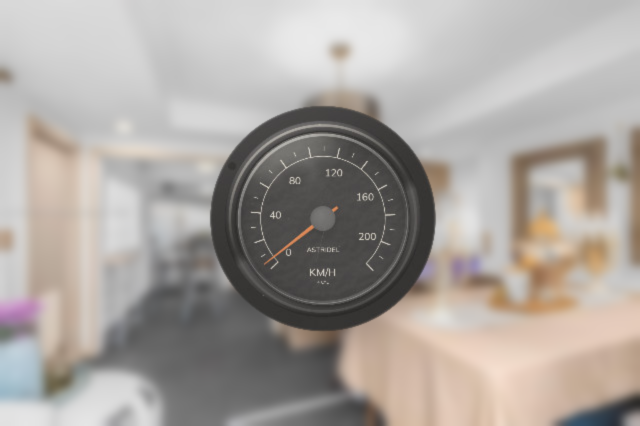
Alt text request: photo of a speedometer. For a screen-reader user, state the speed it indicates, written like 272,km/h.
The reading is 5,km/h
